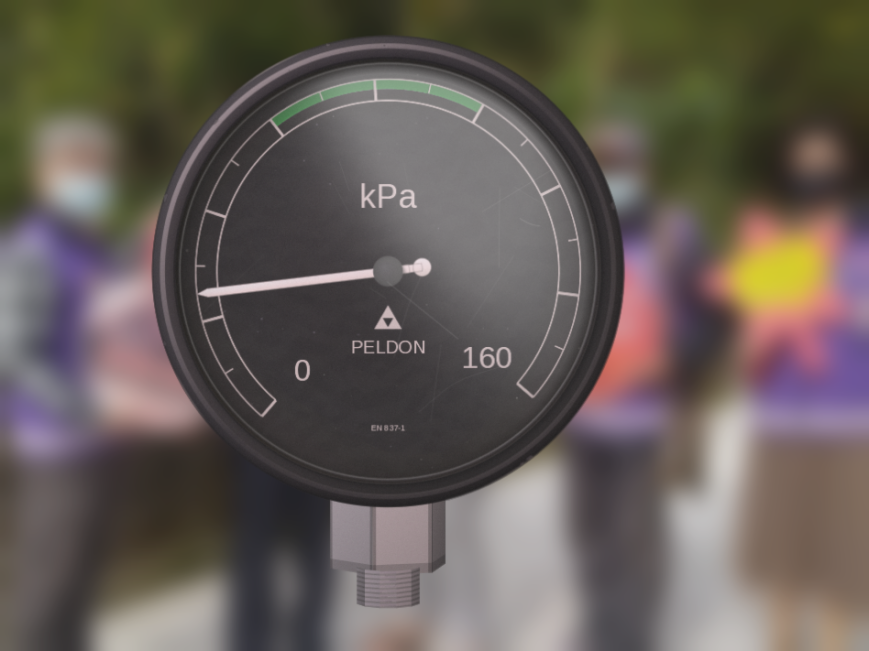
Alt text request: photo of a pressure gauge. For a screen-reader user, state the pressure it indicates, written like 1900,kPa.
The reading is 25,kPa
